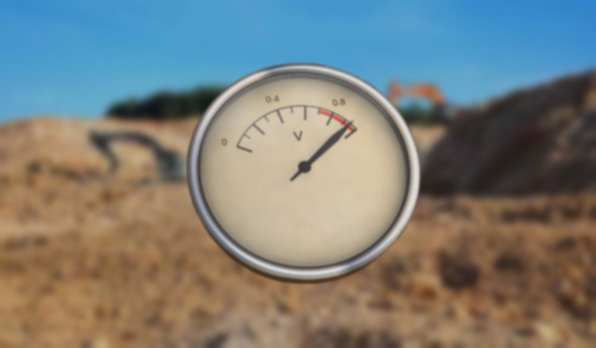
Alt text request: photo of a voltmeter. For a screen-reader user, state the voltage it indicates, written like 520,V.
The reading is 0.95,V
